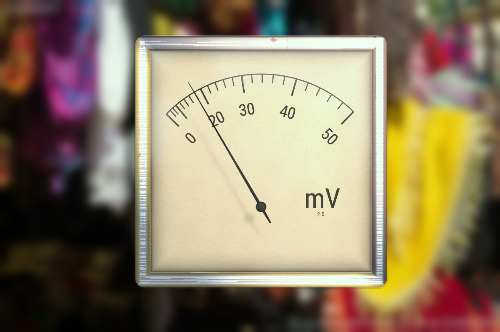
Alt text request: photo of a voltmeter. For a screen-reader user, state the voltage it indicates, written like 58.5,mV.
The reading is 18,mV
